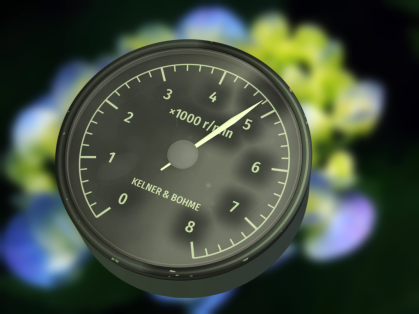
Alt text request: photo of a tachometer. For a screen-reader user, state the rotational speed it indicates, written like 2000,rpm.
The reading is 4800,rpm
